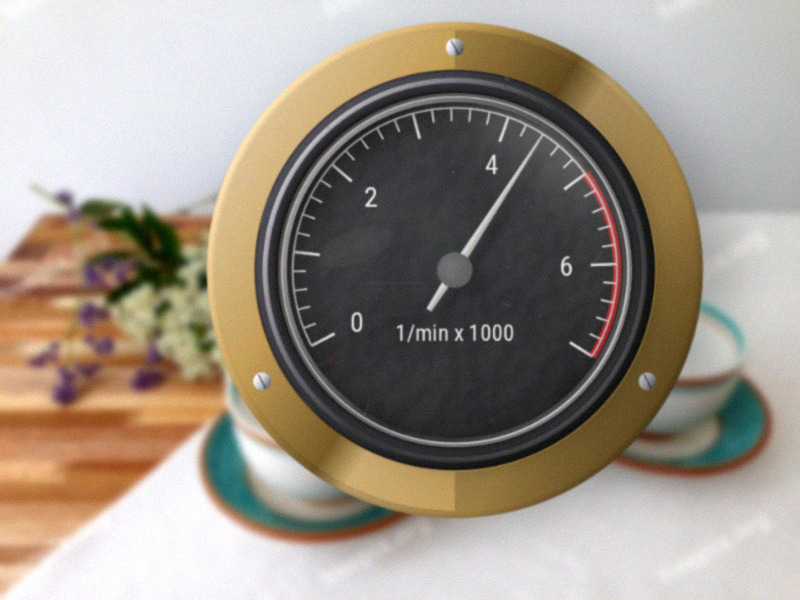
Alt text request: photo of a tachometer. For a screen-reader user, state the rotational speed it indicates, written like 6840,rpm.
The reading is 4400,rpm
